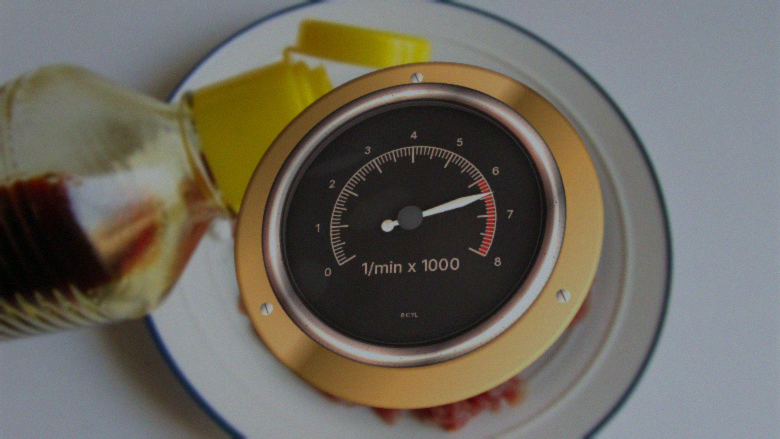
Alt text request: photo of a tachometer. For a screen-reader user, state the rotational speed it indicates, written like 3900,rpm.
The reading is 6500,rpm
